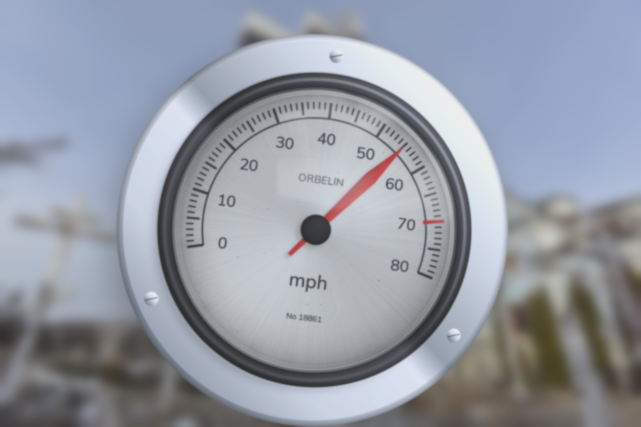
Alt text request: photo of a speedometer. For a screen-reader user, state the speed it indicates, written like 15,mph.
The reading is 55,mph
